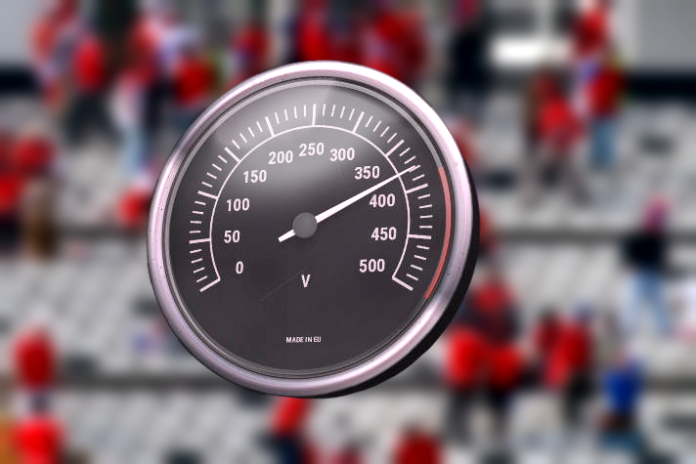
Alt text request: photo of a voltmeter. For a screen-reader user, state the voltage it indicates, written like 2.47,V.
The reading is 380,V
